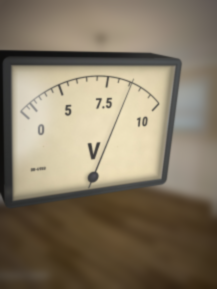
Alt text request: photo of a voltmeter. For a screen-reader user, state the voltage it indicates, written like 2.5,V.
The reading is 8.5,V
